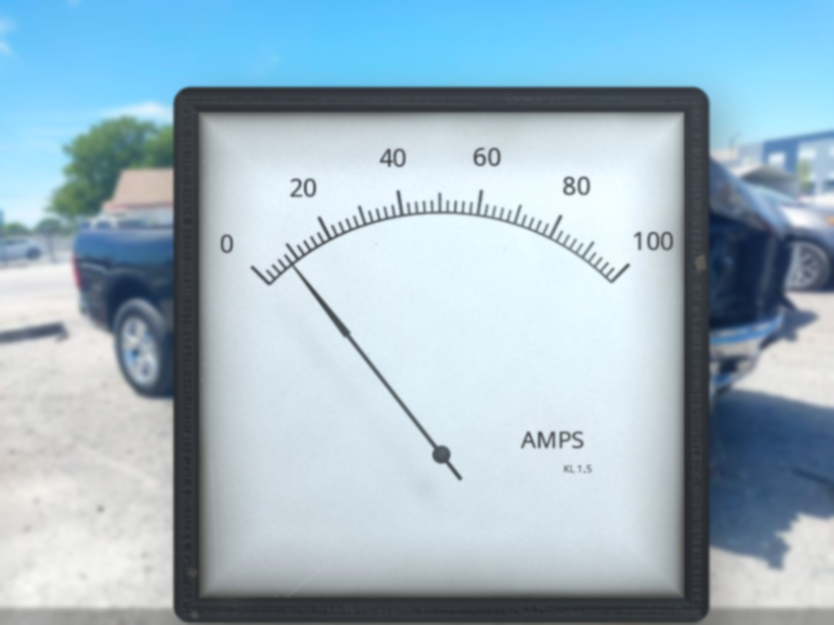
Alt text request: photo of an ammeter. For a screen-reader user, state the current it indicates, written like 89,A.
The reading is 8,A
